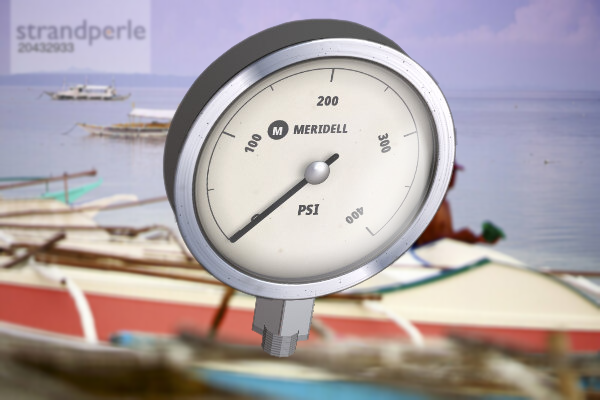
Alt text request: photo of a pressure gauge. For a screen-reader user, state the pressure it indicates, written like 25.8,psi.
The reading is 0,psi
